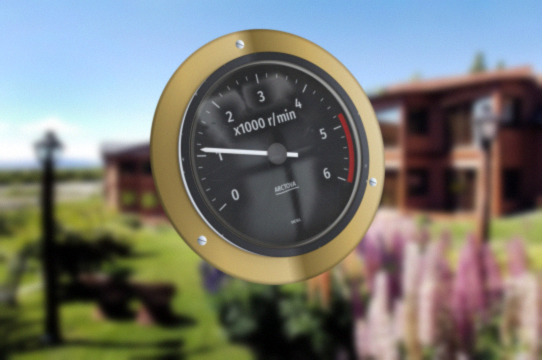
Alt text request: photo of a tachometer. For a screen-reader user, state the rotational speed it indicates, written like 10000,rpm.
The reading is 1100,rpm
